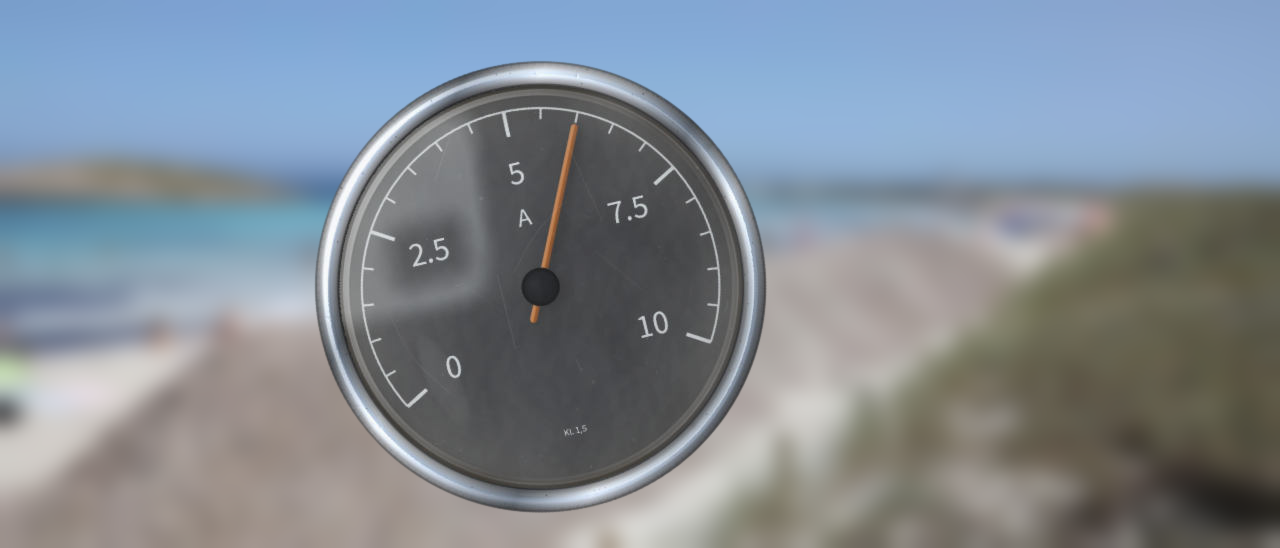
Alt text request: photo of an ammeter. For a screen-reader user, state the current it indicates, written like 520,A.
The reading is 6,A
